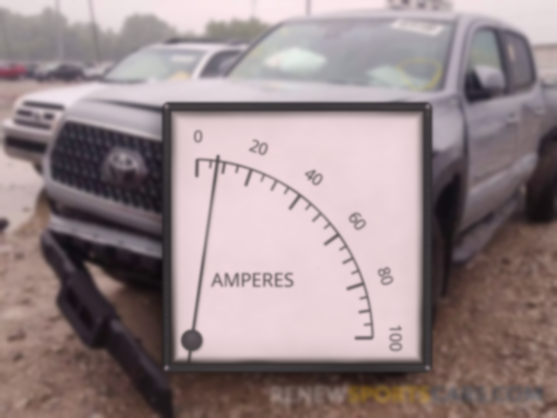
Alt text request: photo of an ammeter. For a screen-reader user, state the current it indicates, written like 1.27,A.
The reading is 7.5,A
